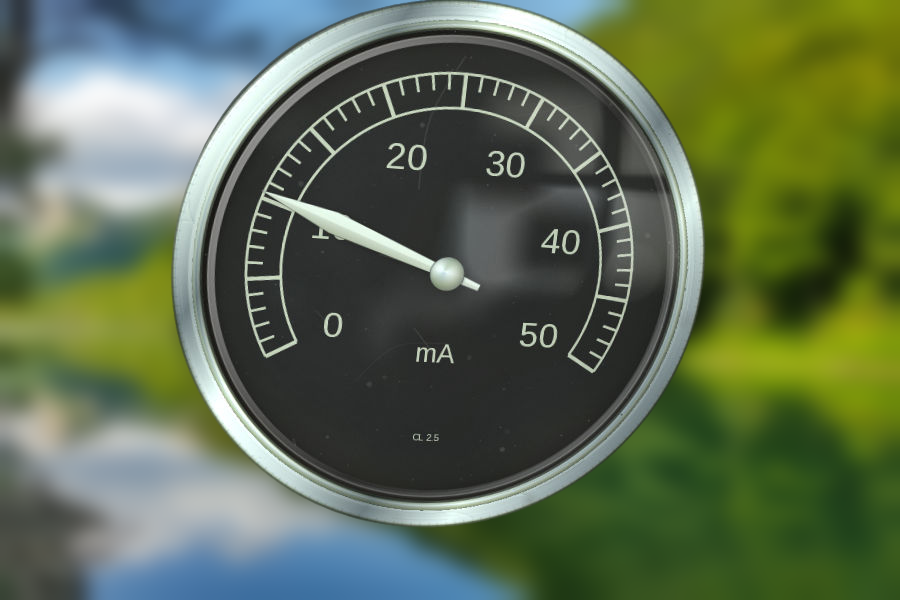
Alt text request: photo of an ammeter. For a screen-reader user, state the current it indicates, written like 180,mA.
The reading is 10.5,mA
